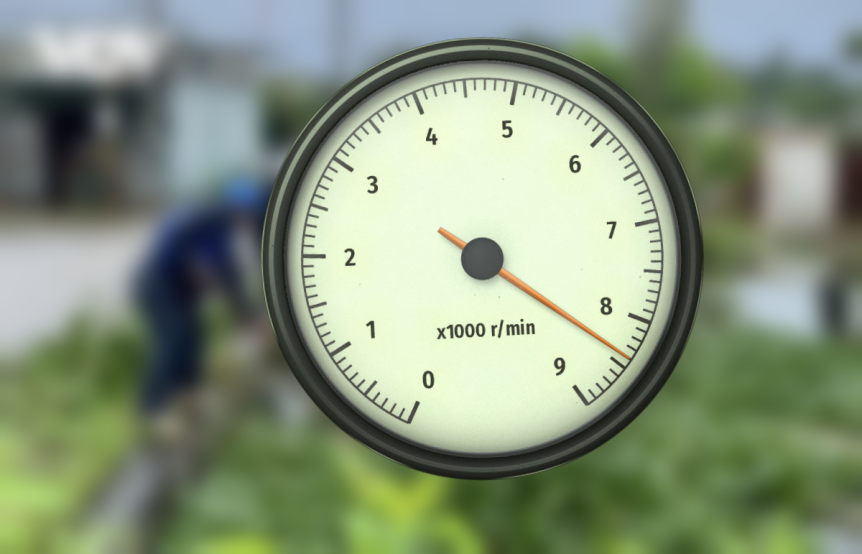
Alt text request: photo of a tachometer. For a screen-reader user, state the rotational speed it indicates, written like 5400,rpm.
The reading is 8400,rpm
